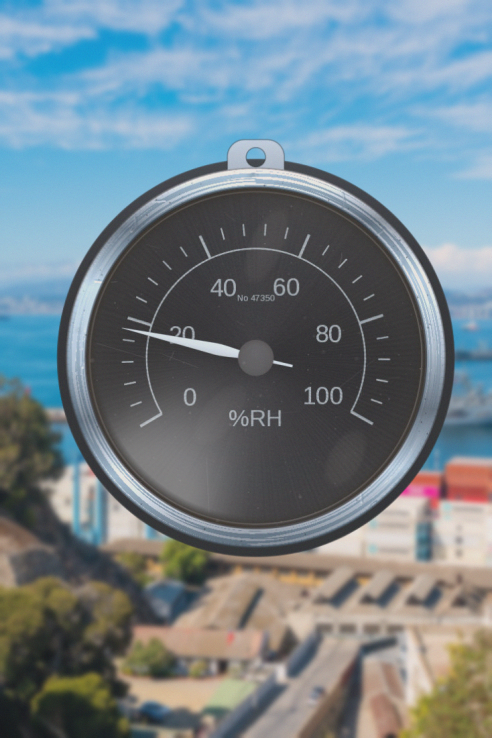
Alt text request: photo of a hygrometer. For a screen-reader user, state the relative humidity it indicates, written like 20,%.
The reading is 18,%
